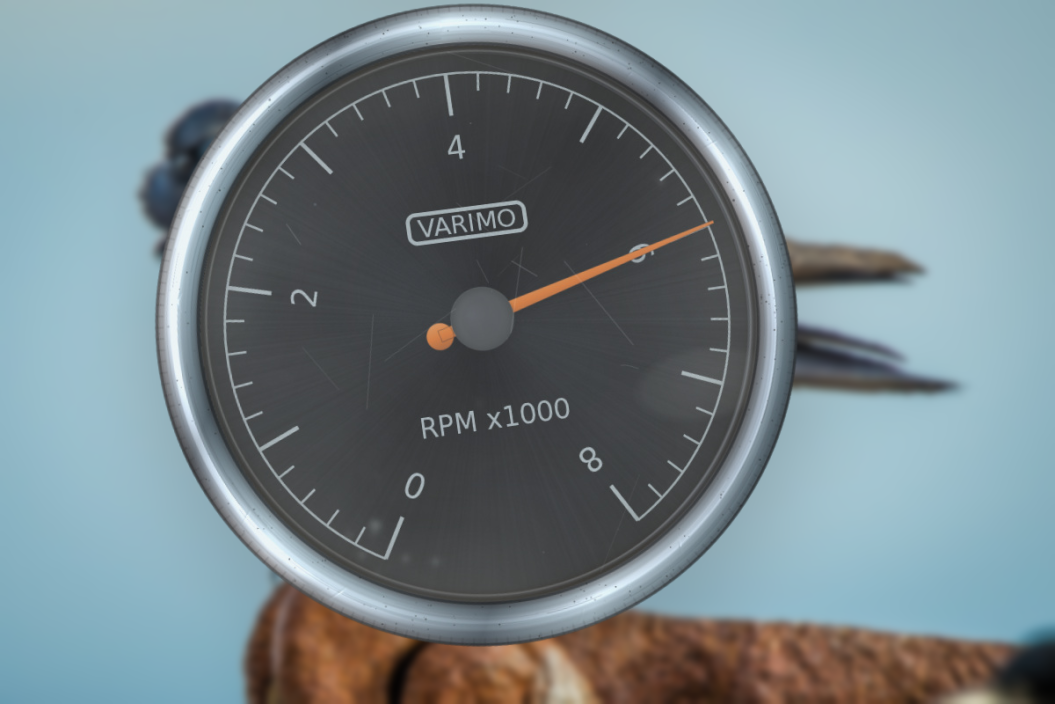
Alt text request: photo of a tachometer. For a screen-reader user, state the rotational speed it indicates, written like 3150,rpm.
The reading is 6000,rpm
